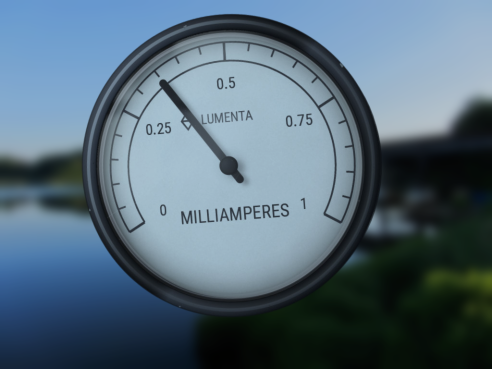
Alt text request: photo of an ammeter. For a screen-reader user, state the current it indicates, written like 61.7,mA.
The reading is 0.35,mA
